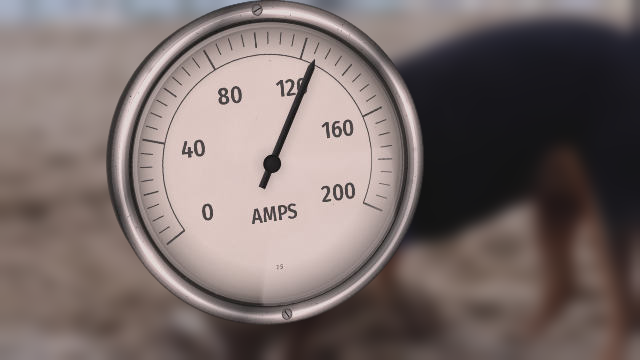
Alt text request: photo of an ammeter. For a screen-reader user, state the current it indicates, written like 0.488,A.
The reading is 125,A
